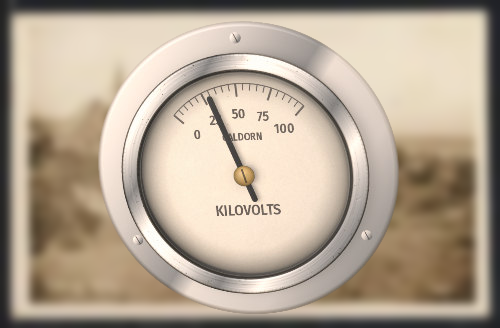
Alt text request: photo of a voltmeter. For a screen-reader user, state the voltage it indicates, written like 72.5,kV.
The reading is 30,kV
